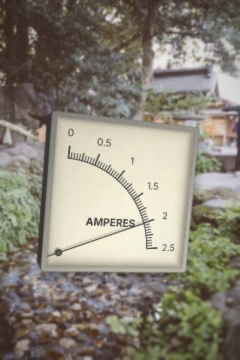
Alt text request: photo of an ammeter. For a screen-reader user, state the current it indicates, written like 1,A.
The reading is 2,A
